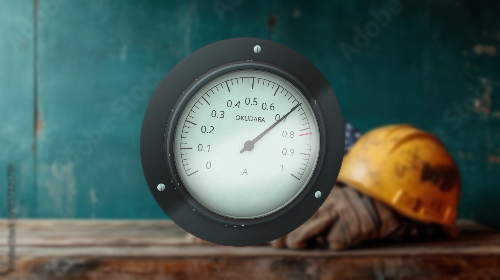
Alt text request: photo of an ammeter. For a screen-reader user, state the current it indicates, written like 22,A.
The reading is 0.7,A
